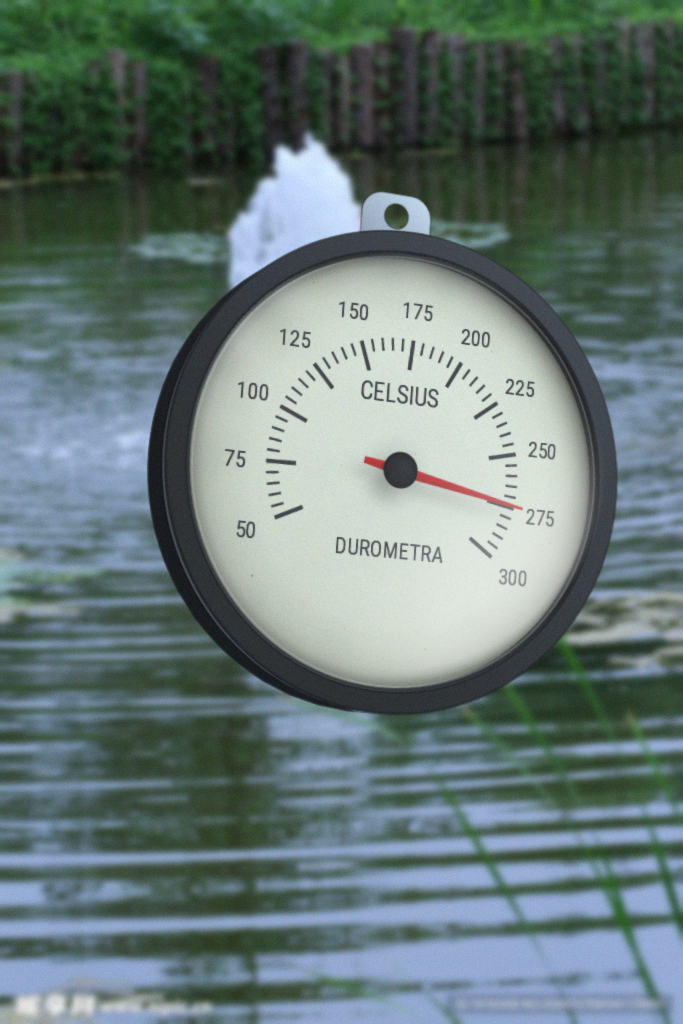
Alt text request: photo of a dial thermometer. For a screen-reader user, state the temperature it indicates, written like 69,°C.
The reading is 275,°C
